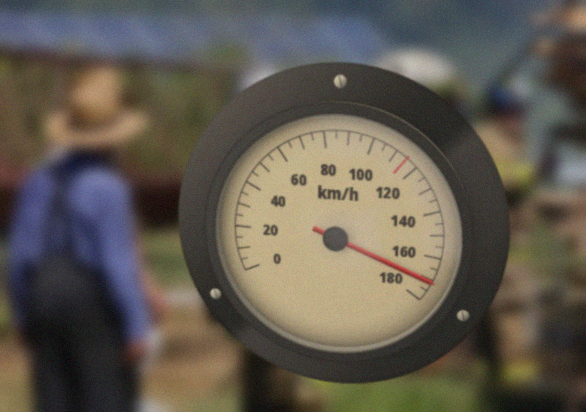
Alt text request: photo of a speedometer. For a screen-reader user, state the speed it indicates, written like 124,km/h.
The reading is 170,km/h
